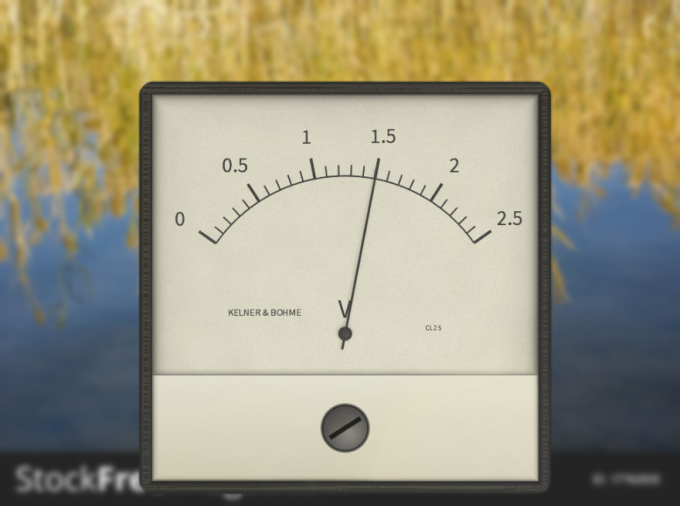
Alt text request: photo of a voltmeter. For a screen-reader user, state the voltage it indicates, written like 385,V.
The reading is 1.5,V
